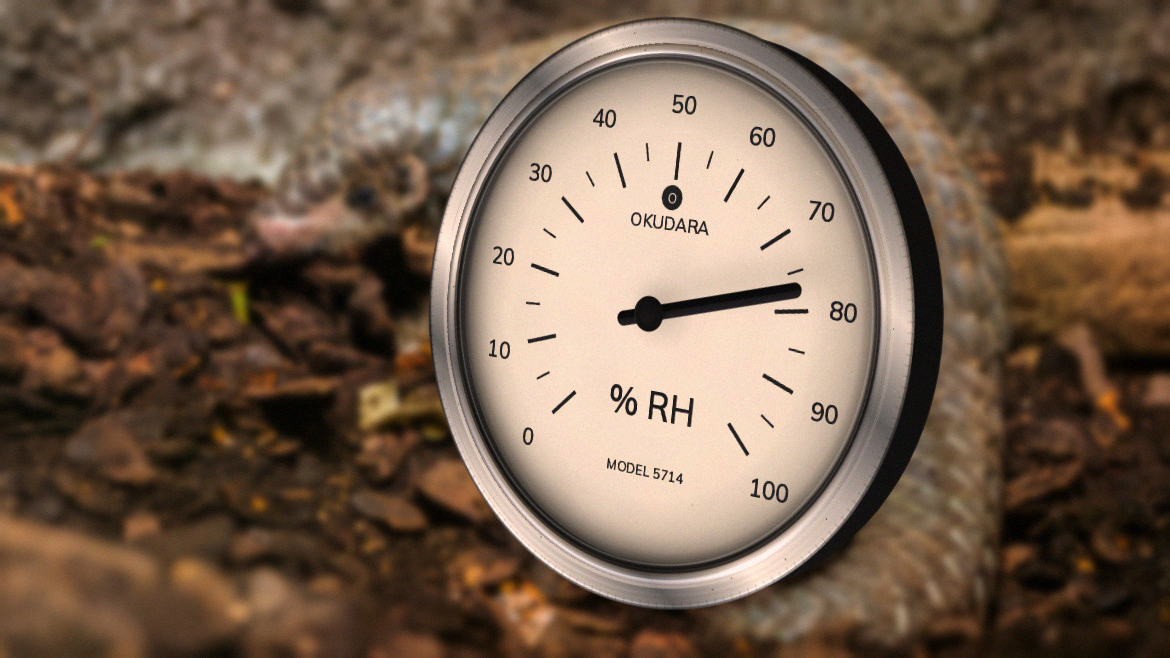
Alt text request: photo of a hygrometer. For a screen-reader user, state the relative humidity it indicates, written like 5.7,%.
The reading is 77.5,%
